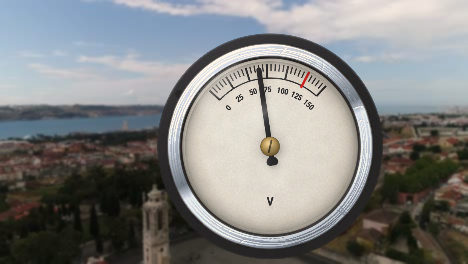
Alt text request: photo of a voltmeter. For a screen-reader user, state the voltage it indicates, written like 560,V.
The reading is 65,V
